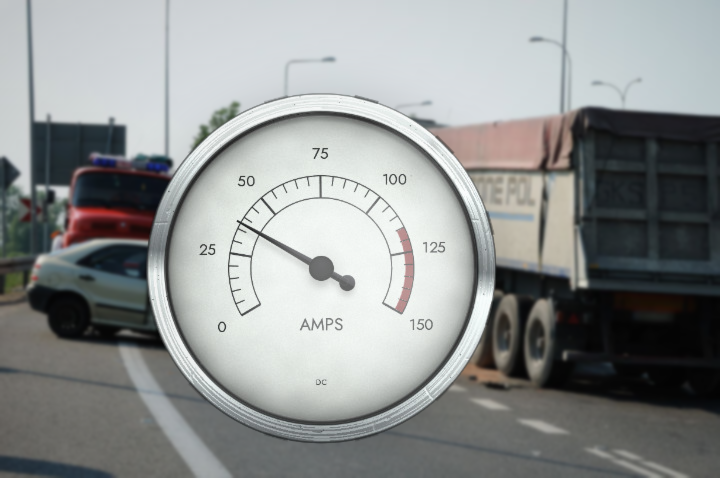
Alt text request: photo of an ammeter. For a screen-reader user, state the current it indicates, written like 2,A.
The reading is 37.5,A
